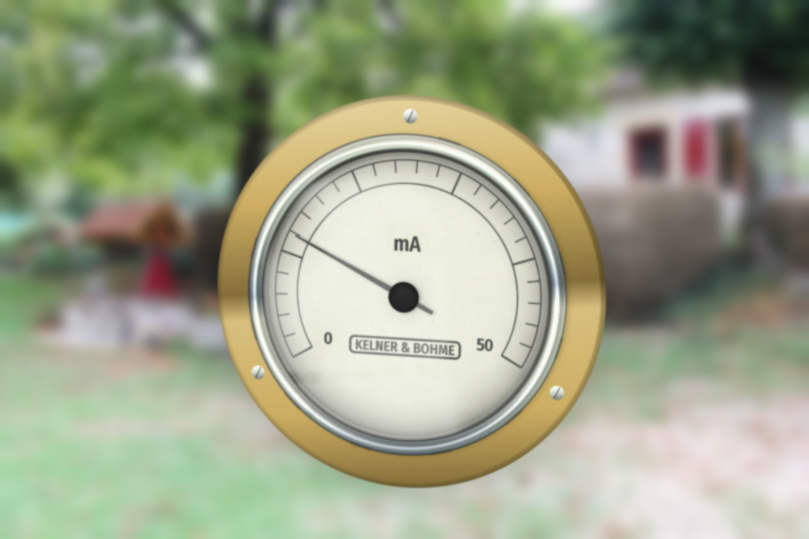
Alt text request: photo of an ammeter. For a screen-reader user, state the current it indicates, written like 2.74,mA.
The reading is 12,mA
